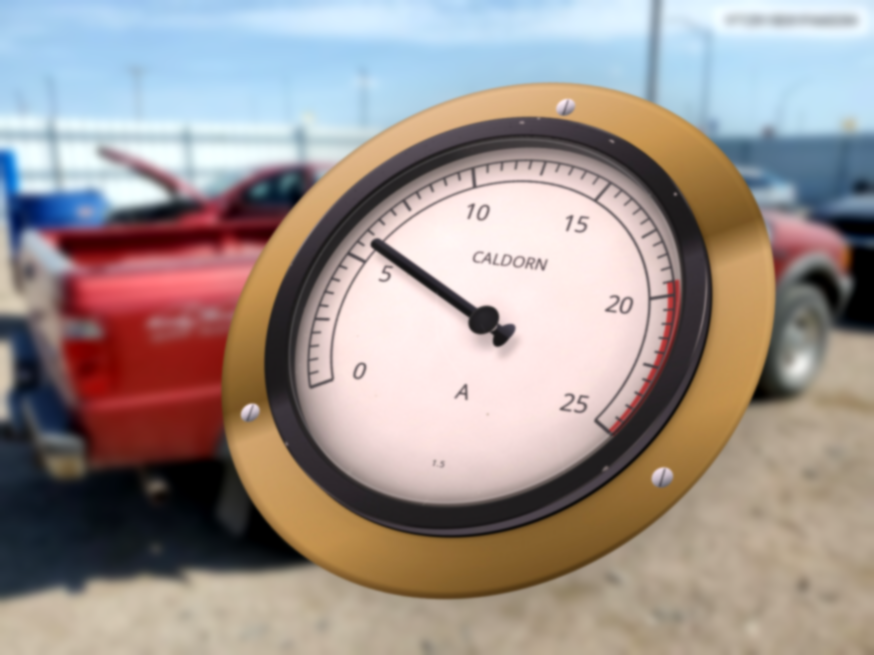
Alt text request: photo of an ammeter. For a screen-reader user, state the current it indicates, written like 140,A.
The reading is 5.75,A
